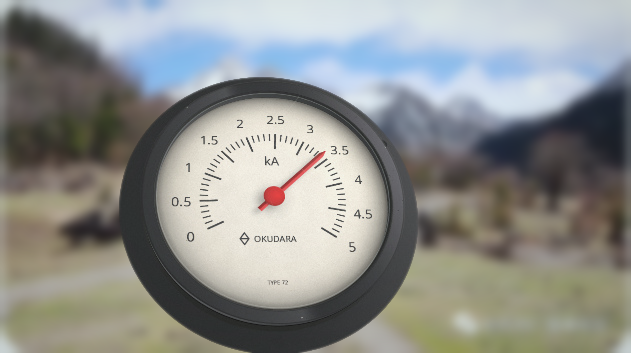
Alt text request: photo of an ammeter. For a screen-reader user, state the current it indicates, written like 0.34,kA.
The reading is 3.4,kA
